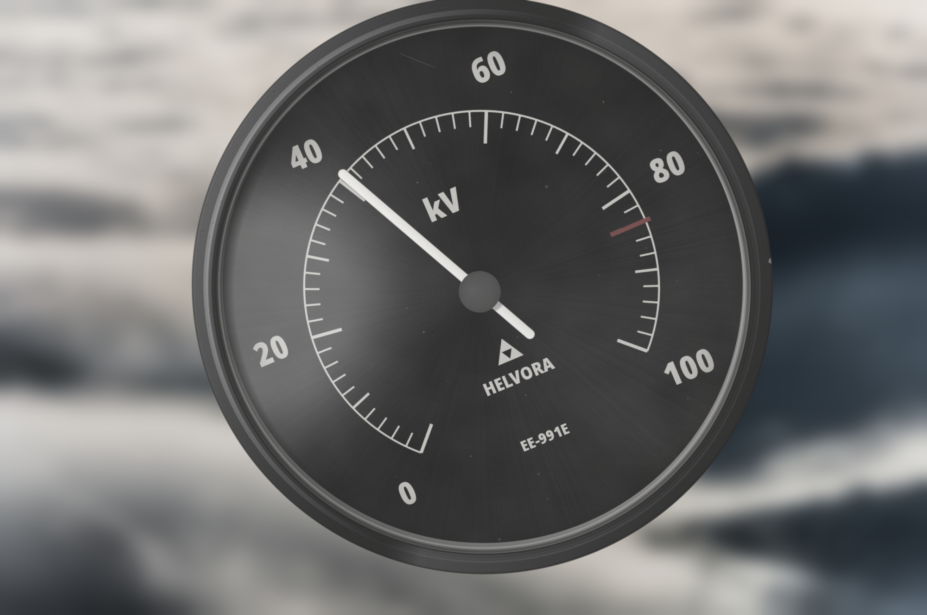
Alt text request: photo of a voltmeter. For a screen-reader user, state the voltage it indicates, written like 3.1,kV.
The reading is 41,kV
